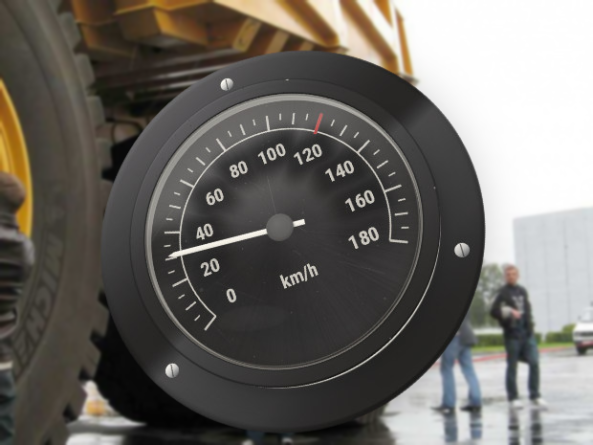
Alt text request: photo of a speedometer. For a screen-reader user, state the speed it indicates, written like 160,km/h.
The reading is 30,km/h
